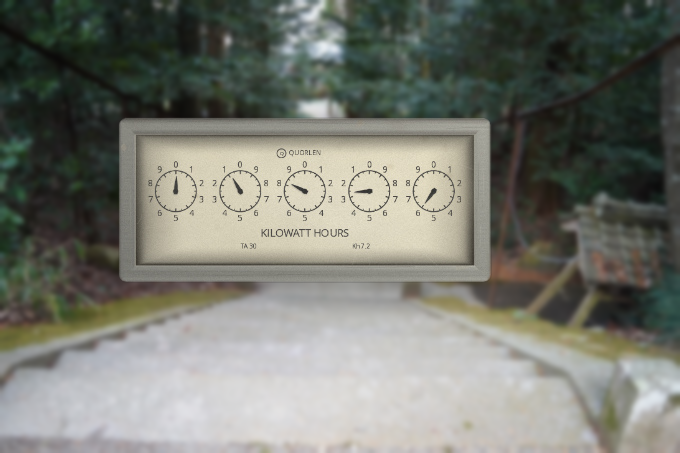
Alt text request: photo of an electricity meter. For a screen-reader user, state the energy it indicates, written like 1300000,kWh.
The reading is 826,kWh
